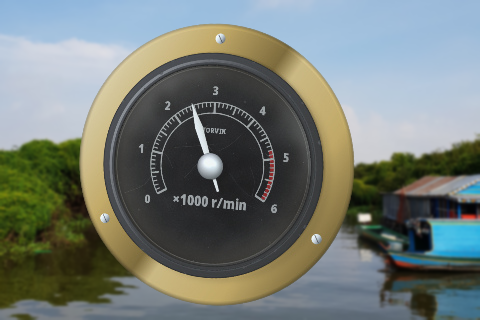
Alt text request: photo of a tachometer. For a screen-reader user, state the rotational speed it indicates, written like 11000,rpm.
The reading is 2500,rpm
